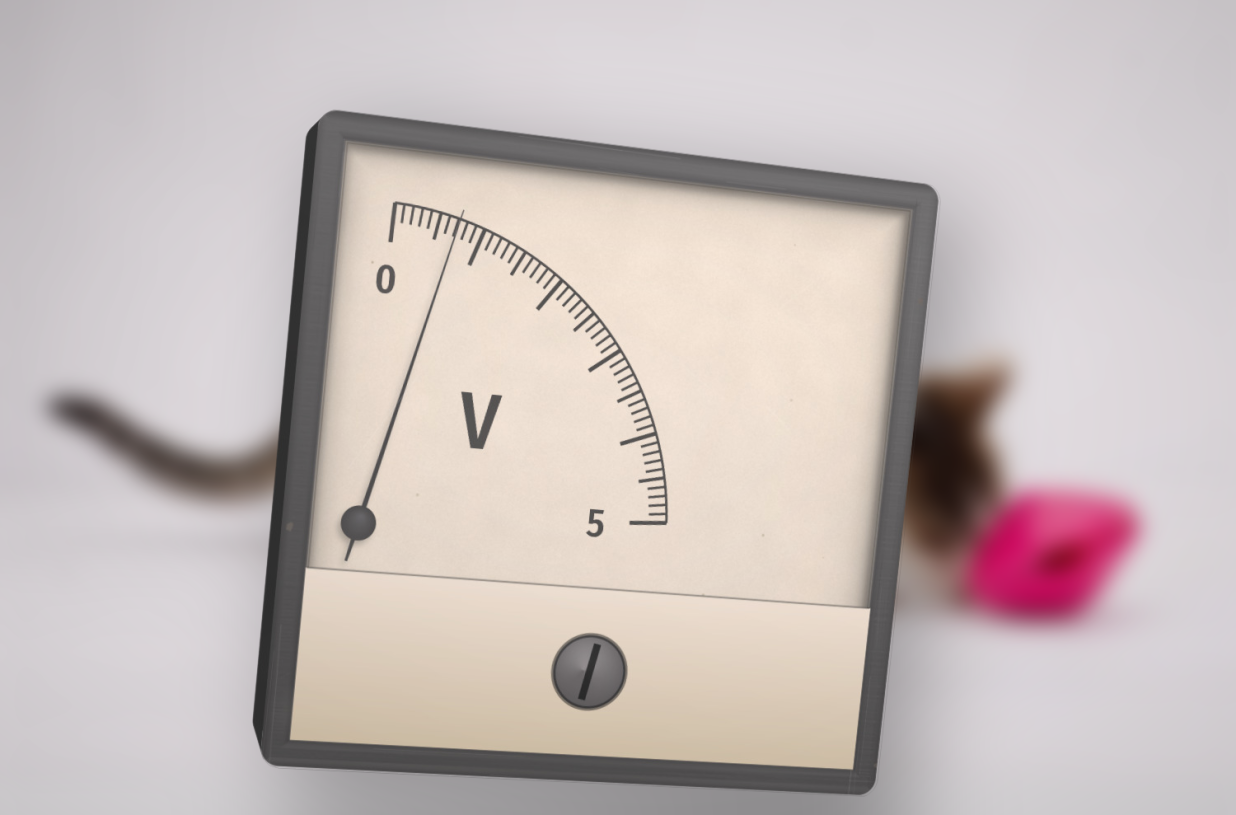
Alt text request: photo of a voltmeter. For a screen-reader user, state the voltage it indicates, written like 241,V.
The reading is 0.7,V
